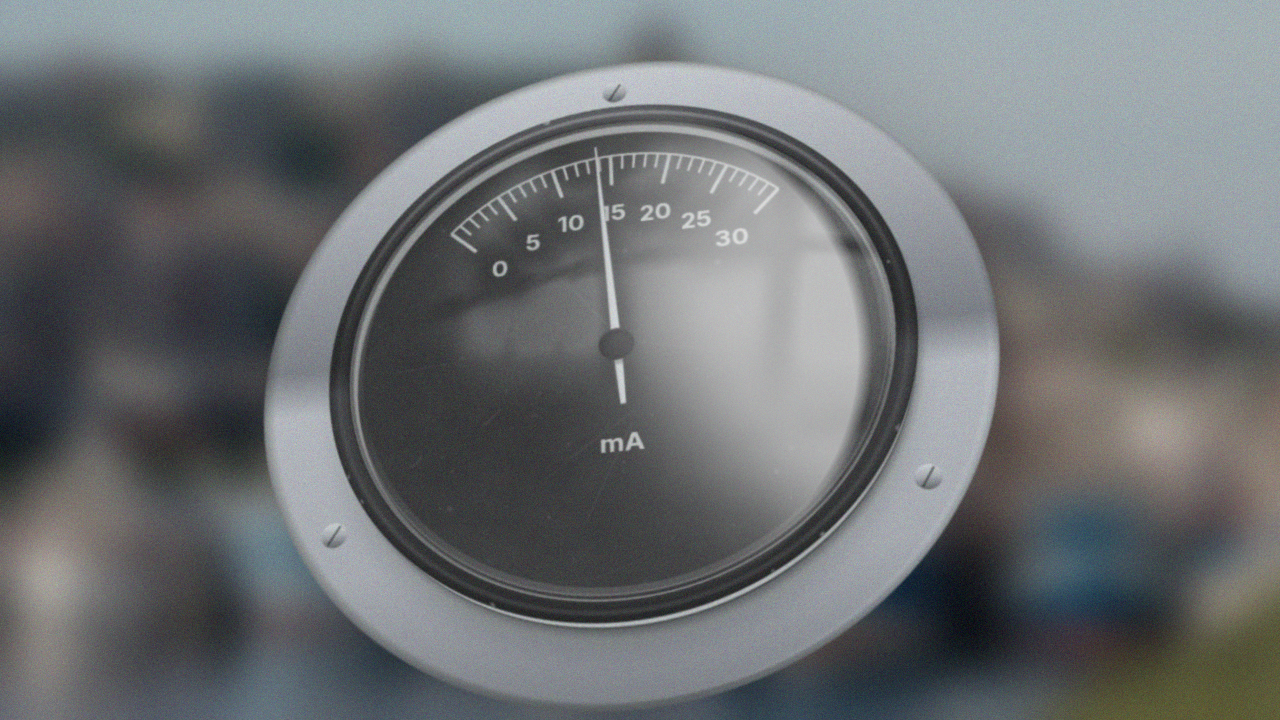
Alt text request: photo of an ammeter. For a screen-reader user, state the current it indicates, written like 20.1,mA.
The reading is 14,mA
